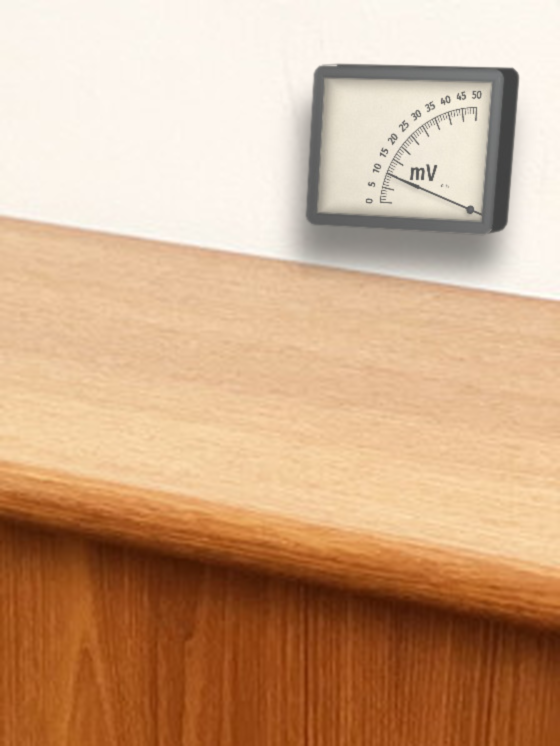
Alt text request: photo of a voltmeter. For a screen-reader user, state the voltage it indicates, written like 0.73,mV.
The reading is 10,mV
